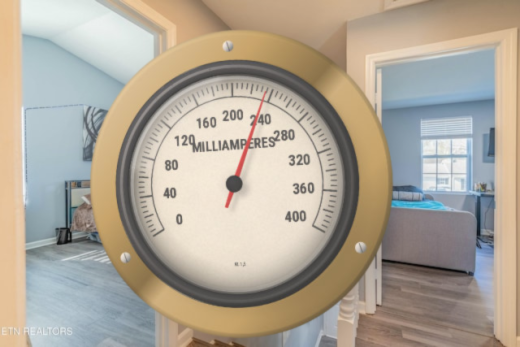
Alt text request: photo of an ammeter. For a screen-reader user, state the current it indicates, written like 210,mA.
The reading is 235,mA
